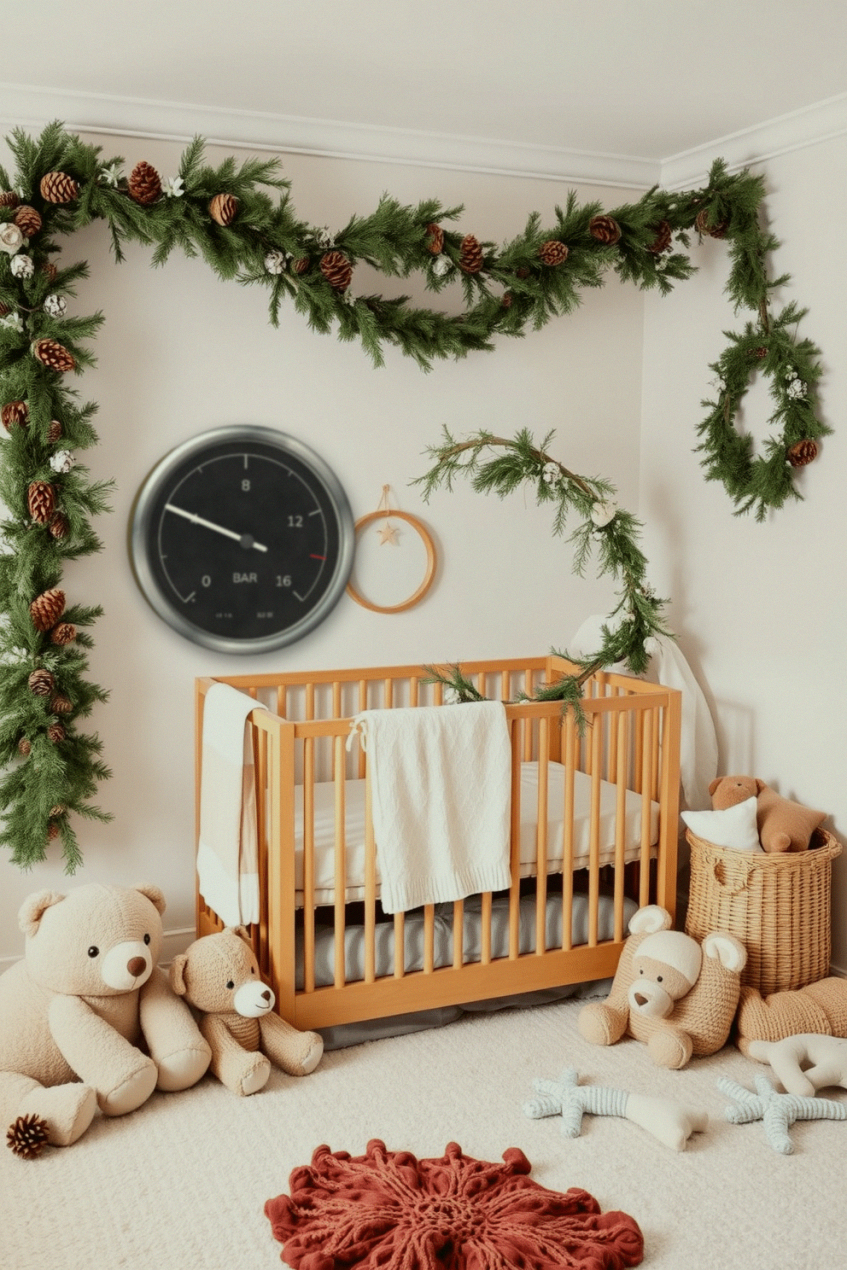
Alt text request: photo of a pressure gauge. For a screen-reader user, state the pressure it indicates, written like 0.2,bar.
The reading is 4,bar
